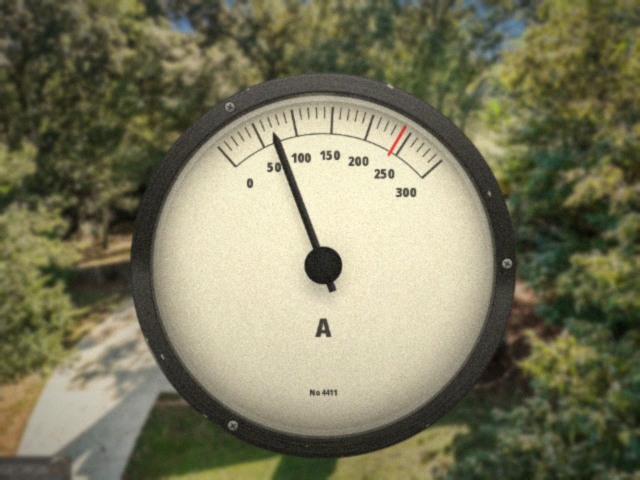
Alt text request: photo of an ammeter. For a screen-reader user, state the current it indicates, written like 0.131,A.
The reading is 70,A
